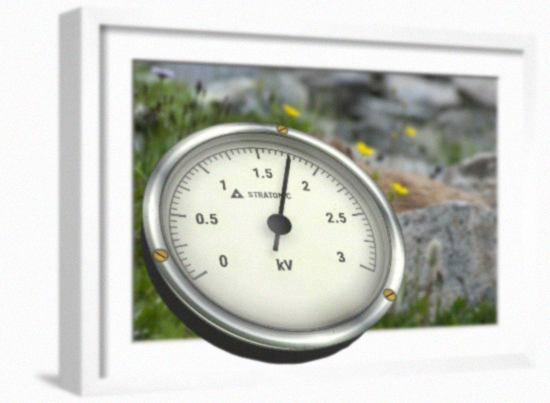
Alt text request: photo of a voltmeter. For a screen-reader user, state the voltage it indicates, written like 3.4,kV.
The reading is 1.75,kV
